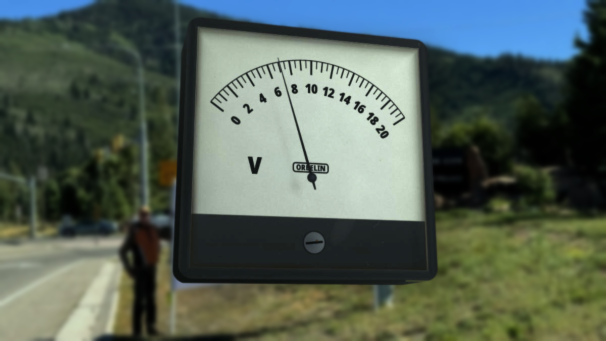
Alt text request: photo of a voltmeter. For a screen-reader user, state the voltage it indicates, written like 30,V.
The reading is 7,V
